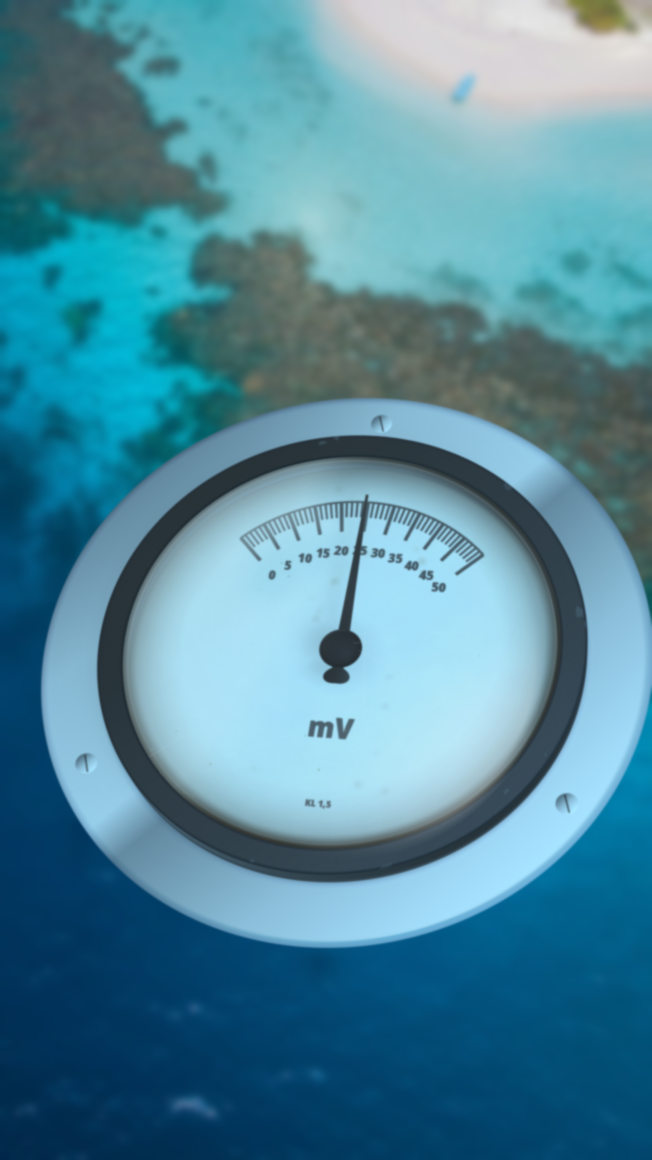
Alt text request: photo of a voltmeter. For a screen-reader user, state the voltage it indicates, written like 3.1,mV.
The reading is 25,mV
